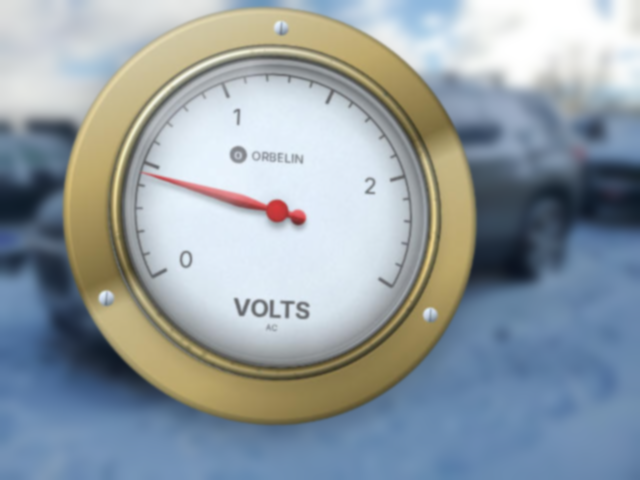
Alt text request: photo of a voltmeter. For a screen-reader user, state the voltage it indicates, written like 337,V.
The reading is 0.45,V
